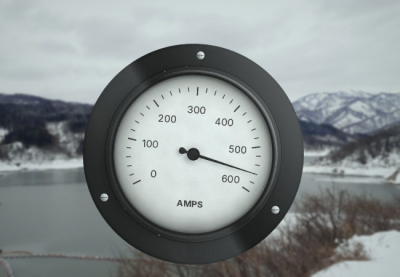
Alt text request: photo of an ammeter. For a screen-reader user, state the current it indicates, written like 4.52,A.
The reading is 560,A
